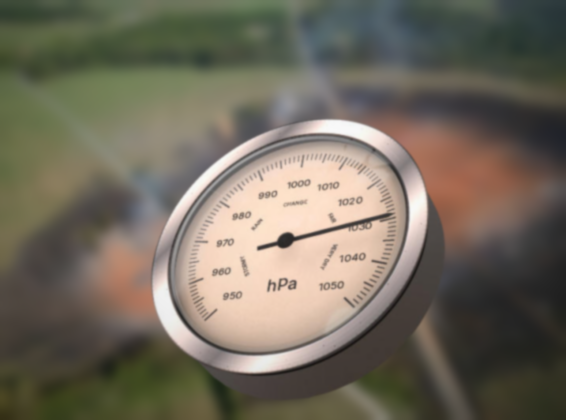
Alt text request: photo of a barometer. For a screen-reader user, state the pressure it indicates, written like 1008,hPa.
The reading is 1030,hPa
